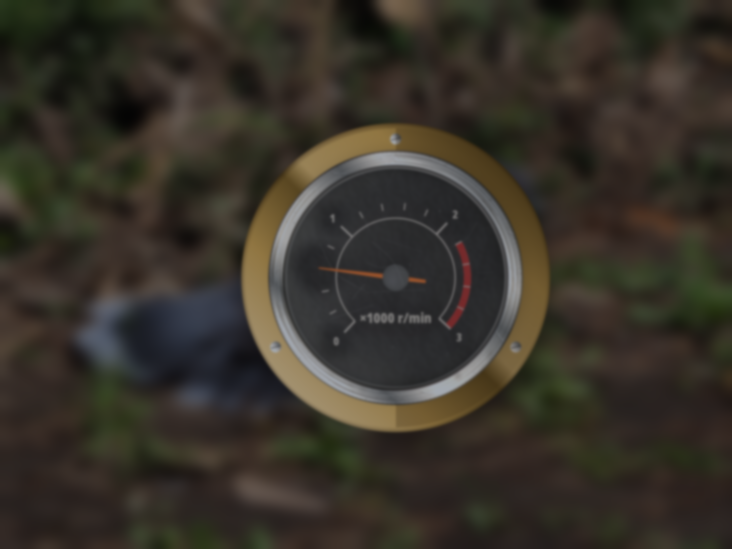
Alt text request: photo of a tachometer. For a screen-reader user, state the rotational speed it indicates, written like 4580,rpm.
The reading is 600,rpm
